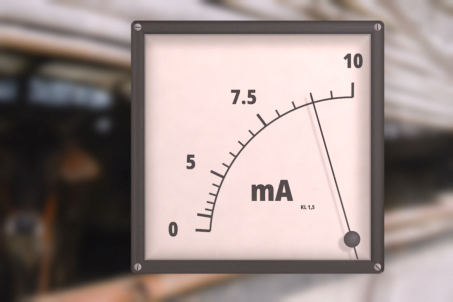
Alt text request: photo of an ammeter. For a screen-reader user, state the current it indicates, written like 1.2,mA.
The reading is 9,mA
